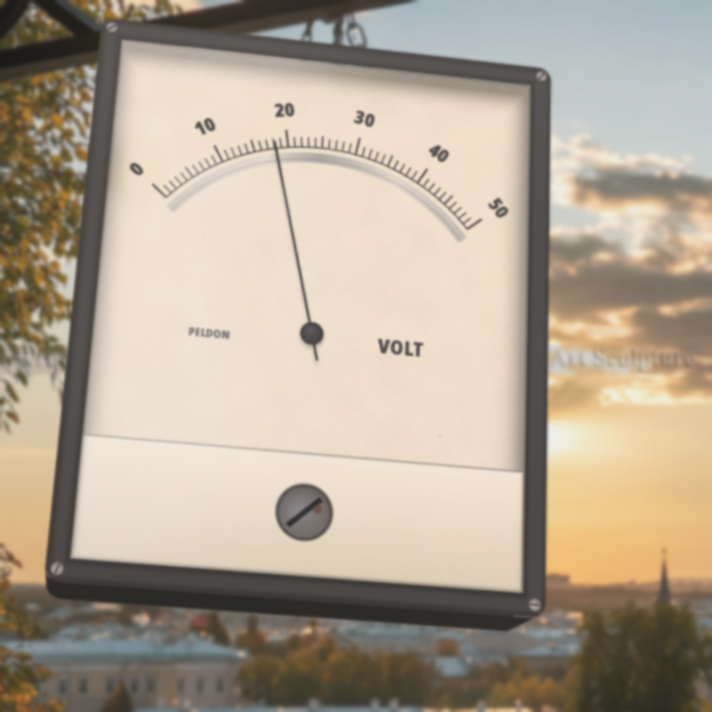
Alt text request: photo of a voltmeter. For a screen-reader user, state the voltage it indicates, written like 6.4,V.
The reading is 18,V
